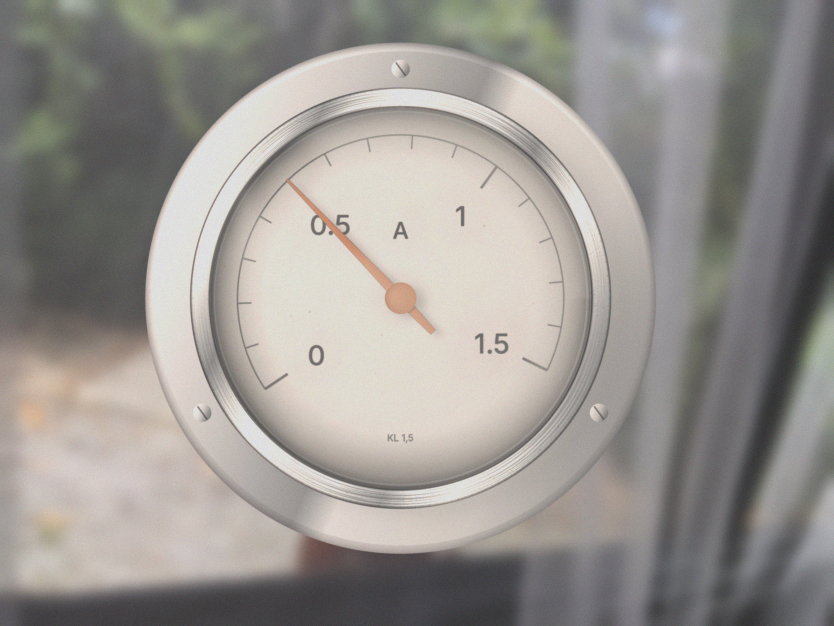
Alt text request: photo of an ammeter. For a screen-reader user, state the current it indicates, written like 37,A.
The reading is 0.5,A
